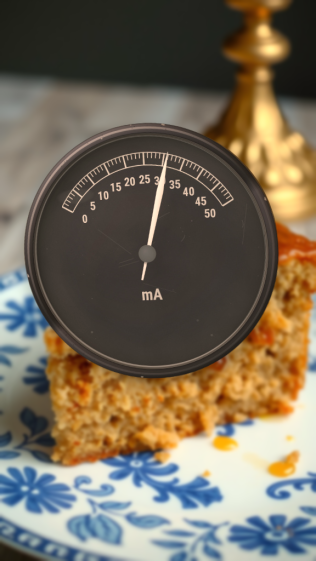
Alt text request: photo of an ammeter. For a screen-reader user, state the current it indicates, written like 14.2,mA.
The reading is 31,mA
